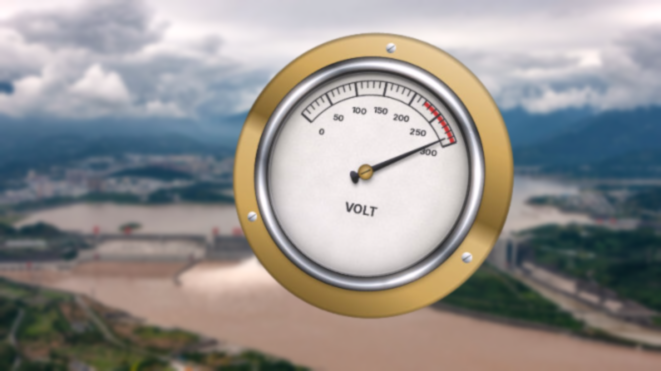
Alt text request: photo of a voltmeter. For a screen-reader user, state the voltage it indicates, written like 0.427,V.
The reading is 290,V
